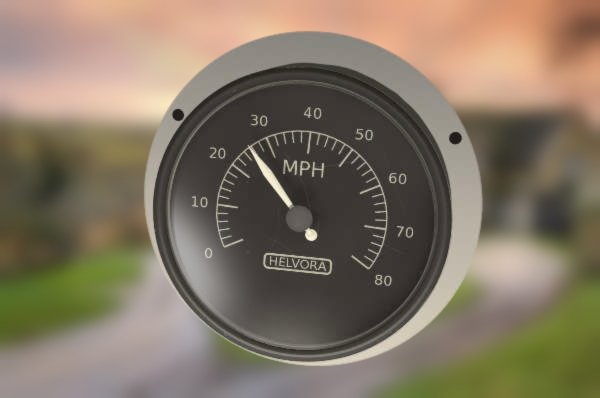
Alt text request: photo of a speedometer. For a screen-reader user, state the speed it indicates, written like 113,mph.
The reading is 26,mph
